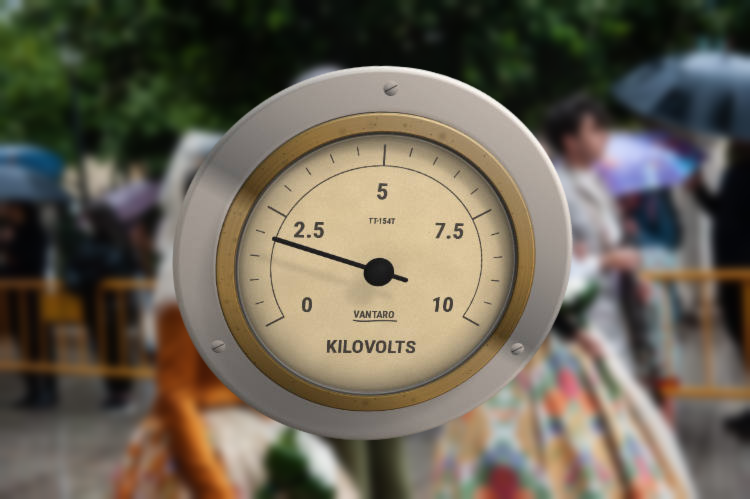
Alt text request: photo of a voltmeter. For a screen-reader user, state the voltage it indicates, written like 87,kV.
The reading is 2,kV
